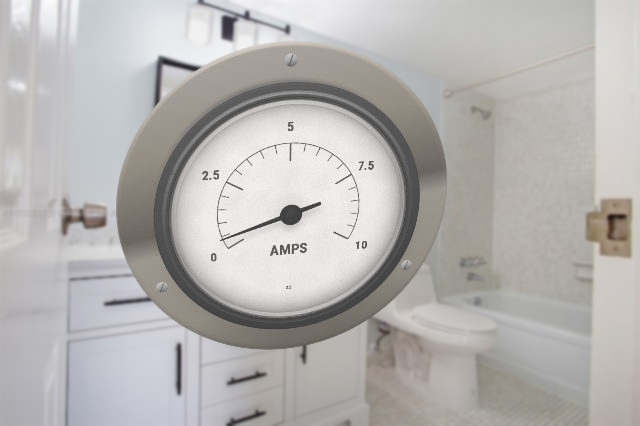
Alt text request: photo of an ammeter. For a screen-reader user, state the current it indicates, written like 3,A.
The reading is 0.5,A
